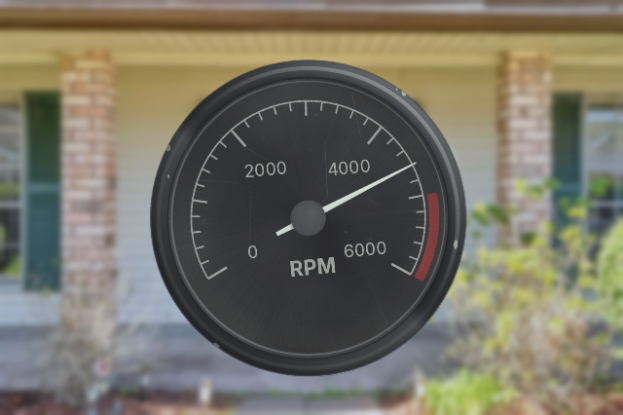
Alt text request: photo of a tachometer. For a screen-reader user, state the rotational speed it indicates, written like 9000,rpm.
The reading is 4600,rpm
